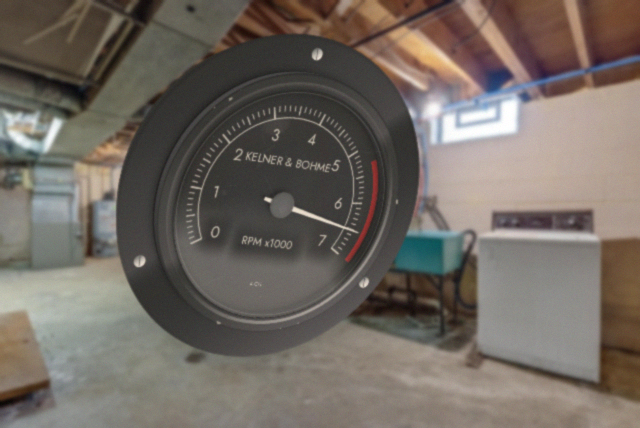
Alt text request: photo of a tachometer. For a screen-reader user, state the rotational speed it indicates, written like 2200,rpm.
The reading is 6500,rpm
